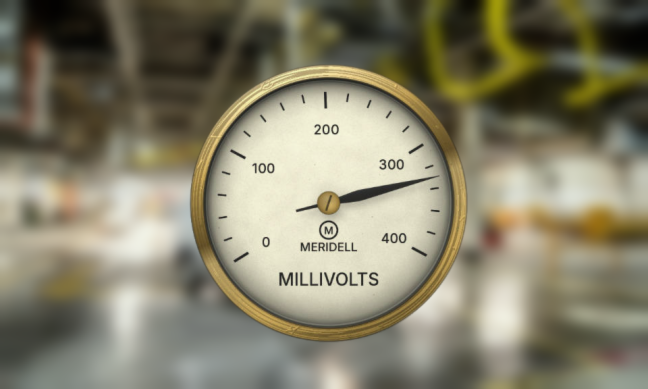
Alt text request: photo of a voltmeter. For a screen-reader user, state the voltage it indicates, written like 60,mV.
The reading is 330,mV
